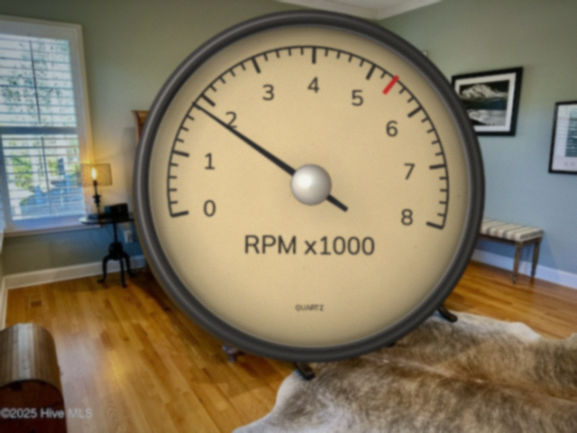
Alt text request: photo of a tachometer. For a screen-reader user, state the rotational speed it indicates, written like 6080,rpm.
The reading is 1800,rpm
